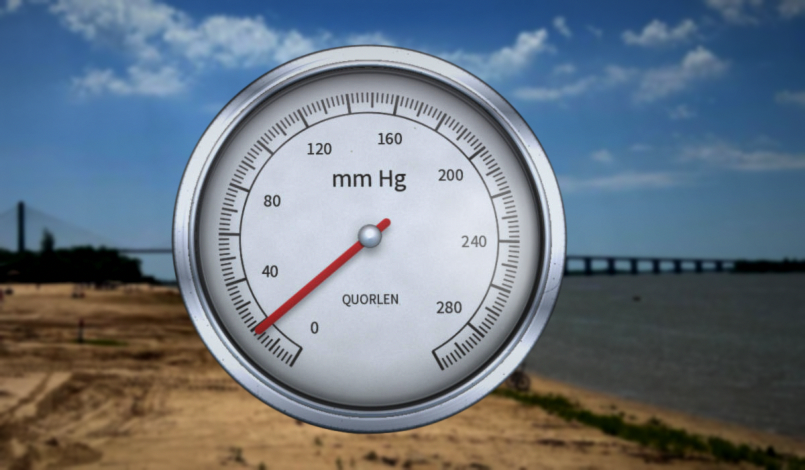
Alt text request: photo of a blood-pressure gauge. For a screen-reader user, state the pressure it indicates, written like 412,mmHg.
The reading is 18,mmHg
